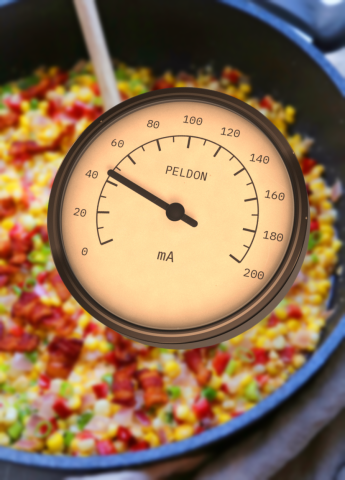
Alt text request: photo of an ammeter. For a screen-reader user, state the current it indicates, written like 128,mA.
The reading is 45,mA
